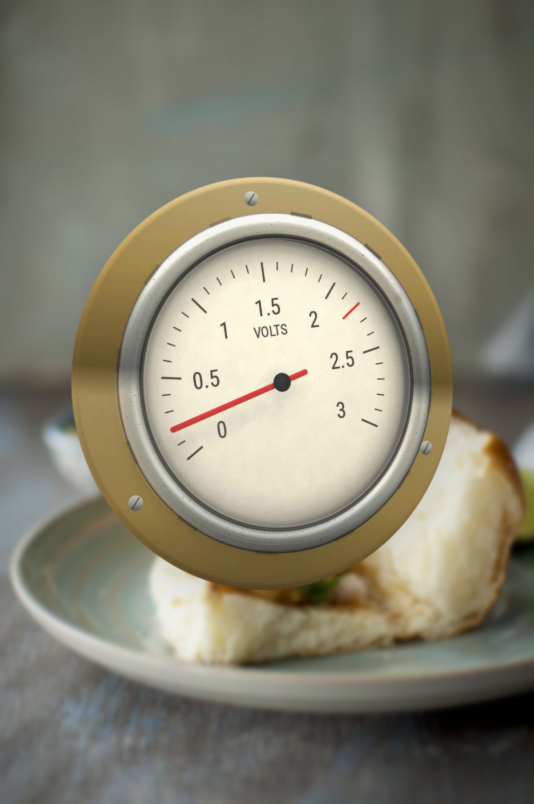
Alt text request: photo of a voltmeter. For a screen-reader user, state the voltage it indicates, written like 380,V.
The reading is 0.2,V
